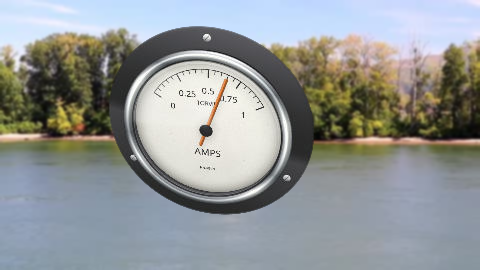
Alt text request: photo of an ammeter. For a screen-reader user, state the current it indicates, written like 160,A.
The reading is 0.65,A
